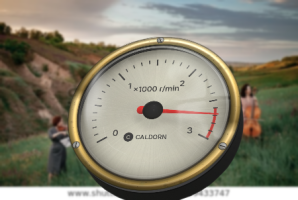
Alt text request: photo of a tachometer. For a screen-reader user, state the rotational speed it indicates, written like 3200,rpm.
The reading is 2700,rpm
